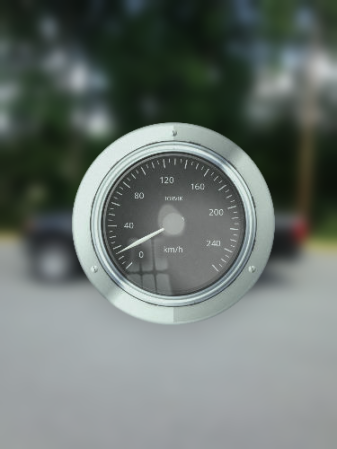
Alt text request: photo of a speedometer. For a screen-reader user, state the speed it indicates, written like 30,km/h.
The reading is 15,km/h
